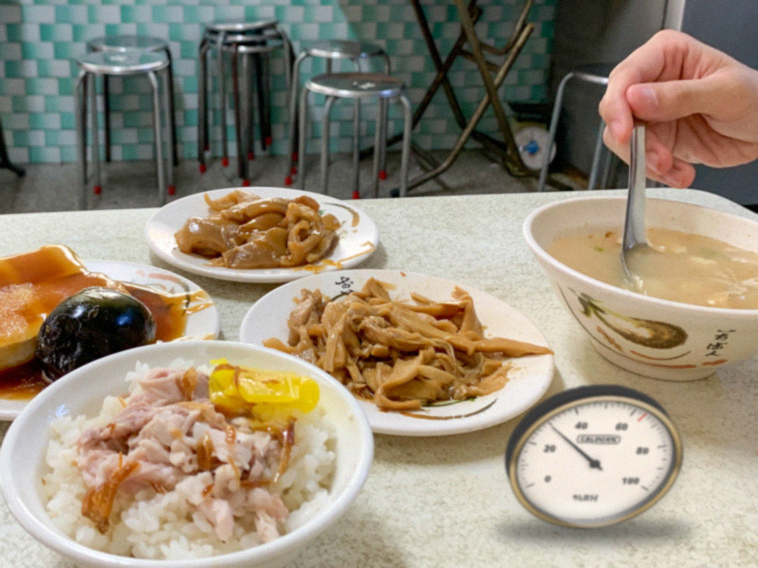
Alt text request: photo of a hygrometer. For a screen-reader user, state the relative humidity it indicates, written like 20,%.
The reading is 30,%
